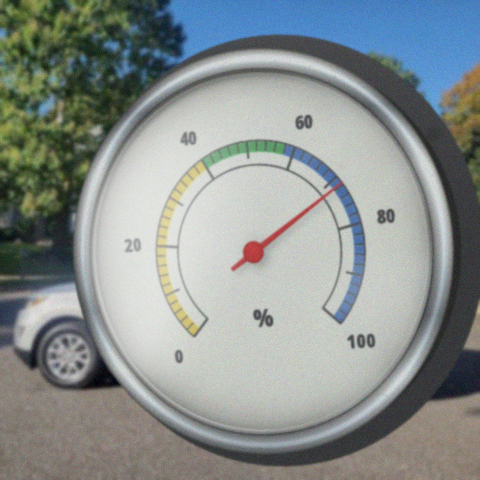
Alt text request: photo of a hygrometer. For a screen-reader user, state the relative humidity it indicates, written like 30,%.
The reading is 72,%
